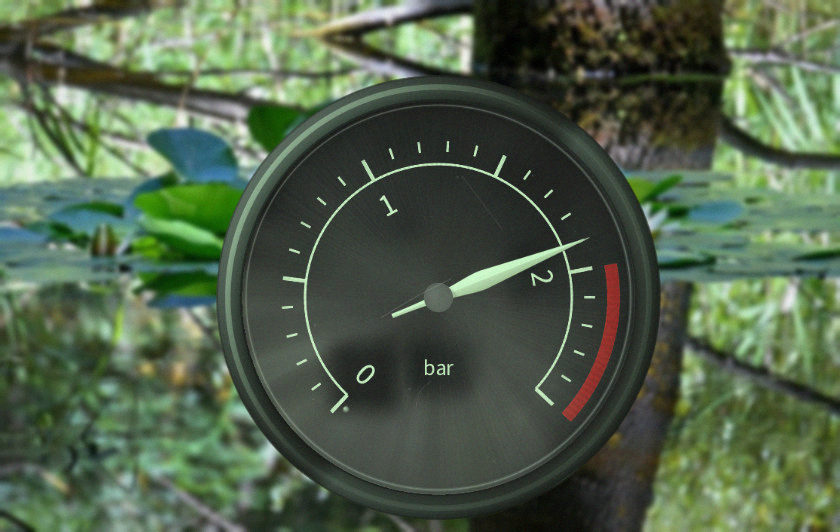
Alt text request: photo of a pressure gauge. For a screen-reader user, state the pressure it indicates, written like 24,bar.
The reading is 1.9,bar
